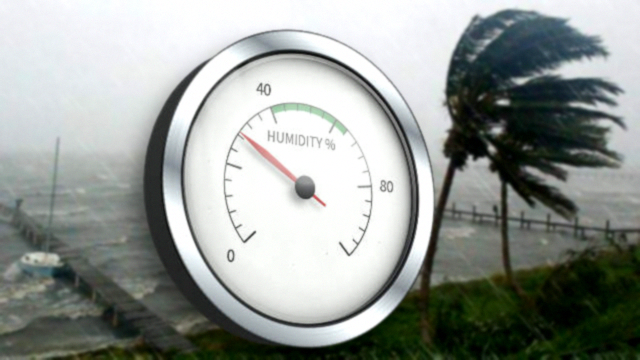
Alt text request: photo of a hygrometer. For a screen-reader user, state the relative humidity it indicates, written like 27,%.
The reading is 28,%
